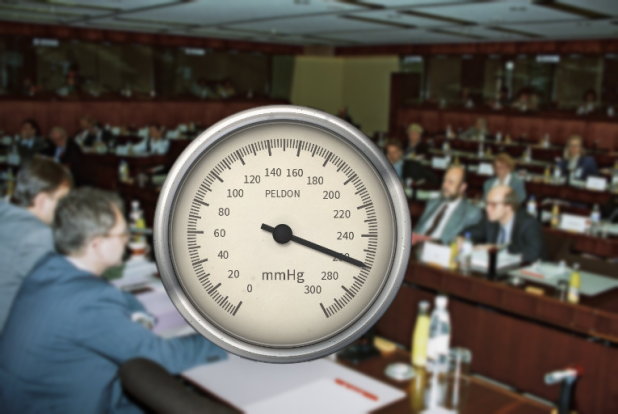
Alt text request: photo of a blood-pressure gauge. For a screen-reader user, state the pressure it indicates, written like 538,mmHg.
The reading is 260,mmHg
